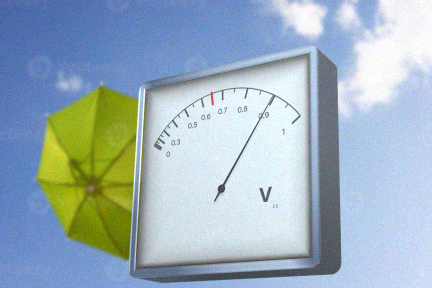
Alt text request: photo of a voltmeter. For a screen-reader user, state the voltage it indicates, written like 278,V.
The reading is 0.9,V
